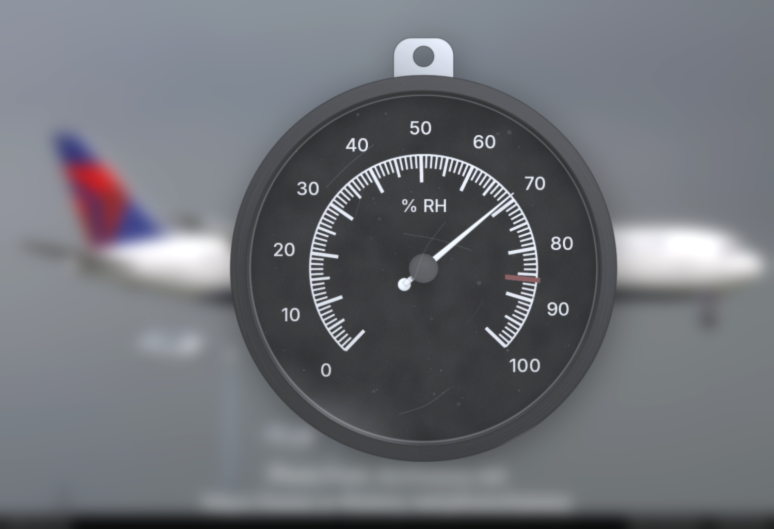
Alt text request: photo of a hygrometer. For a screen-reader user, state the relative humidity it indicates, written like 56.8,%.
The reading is 69,%
